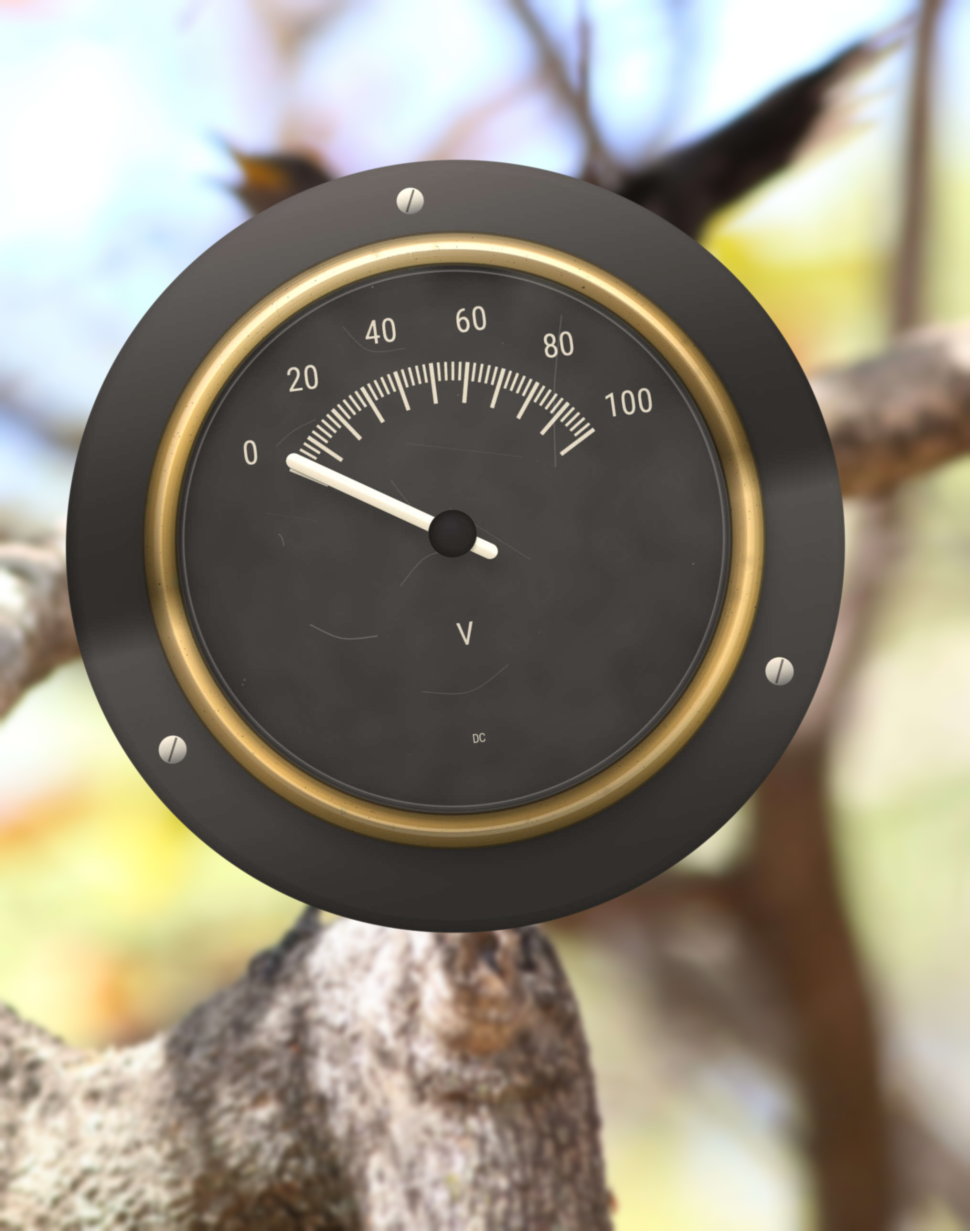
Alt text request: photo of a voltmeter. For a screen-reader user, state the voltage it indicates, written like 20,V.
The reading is 2,V
